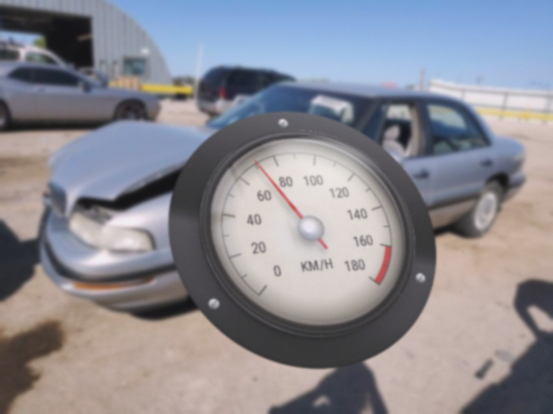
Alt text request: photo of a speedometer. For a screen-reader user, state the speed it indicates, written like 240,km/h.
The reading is 70,km/h
